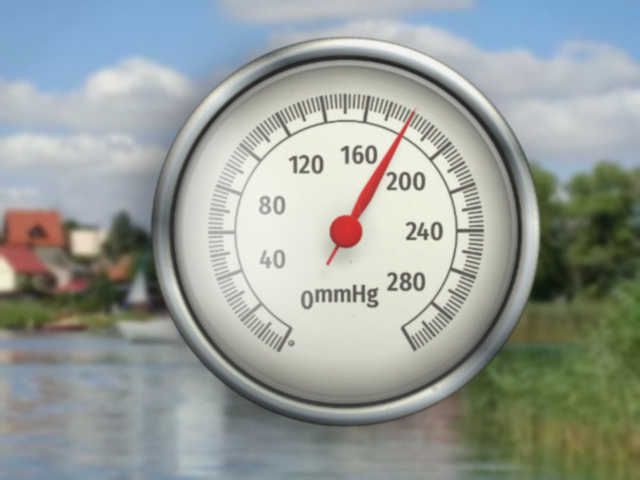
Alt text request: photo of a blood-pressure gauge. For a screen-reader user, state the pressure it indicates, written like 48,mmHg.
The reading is 180,mmHg
